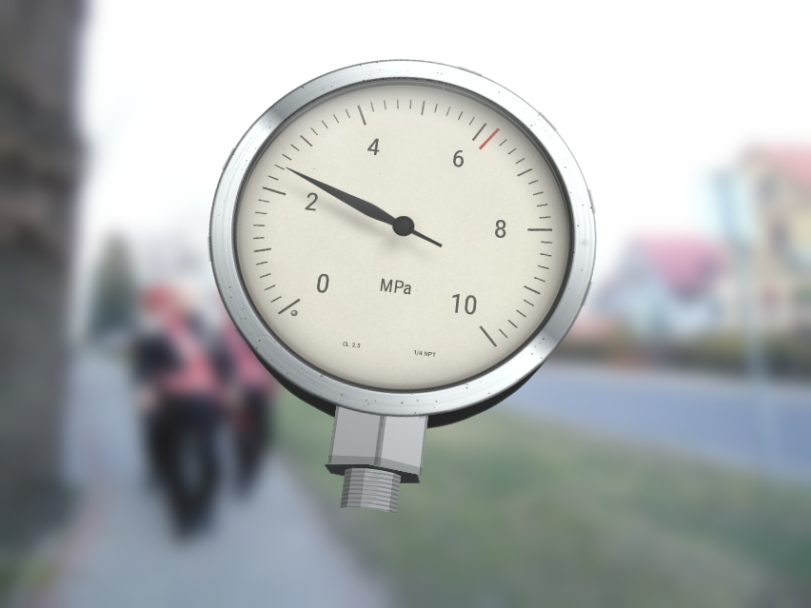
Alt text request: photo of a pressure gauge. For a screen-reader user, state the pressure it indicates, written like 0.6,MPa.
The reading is 2.4,MPa
